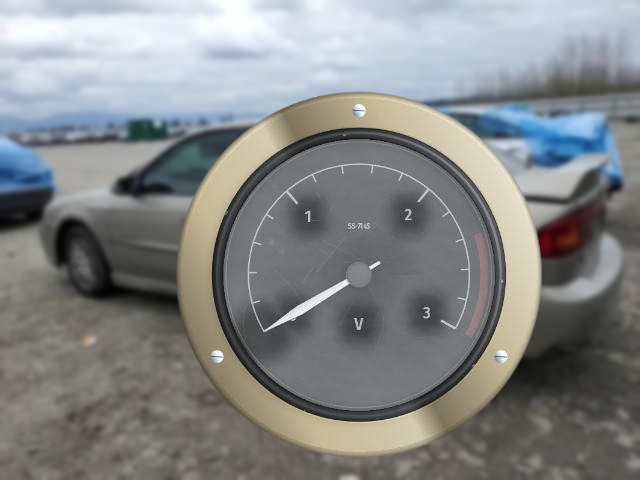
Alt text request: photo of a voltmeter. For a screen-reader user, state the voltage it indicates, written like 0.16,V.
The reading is 0,V
